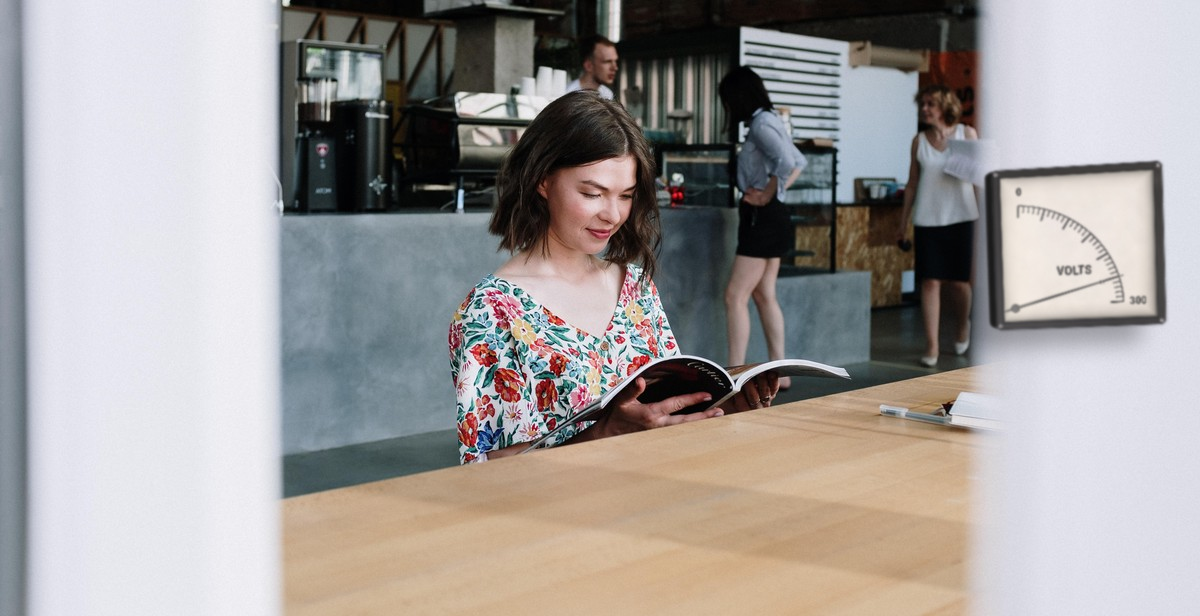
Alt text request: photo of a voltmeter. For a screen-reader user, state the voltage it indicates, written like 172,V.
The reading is 250,V
